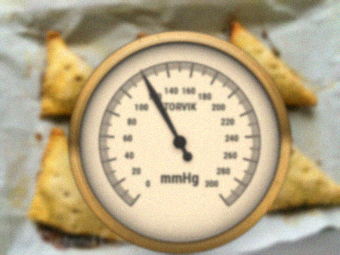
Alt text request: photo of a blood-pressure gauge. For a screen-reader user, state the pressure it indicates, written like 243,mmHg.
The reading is 120,mmHg
